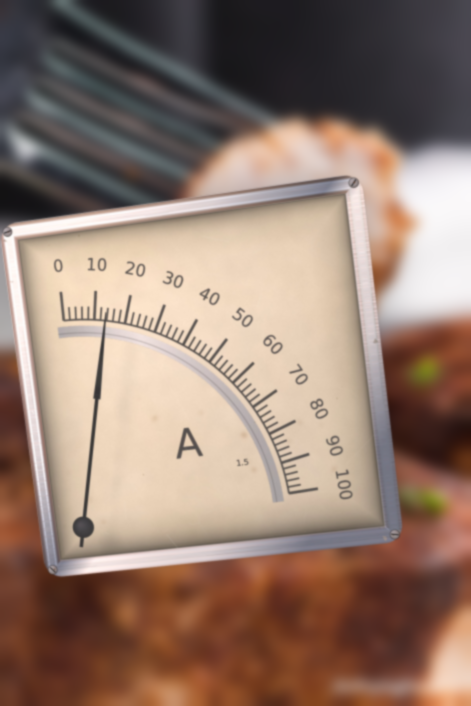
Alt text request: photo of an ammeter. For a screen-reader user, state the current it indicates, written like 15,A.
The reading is 14,A
